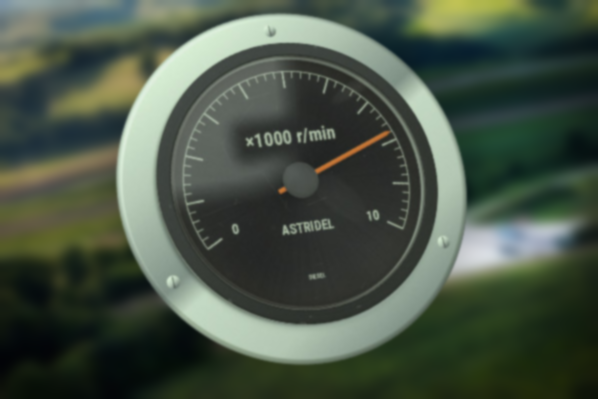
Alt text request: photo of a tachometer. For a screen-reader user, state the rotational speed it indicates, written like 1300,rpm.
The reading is 7800,rpm
